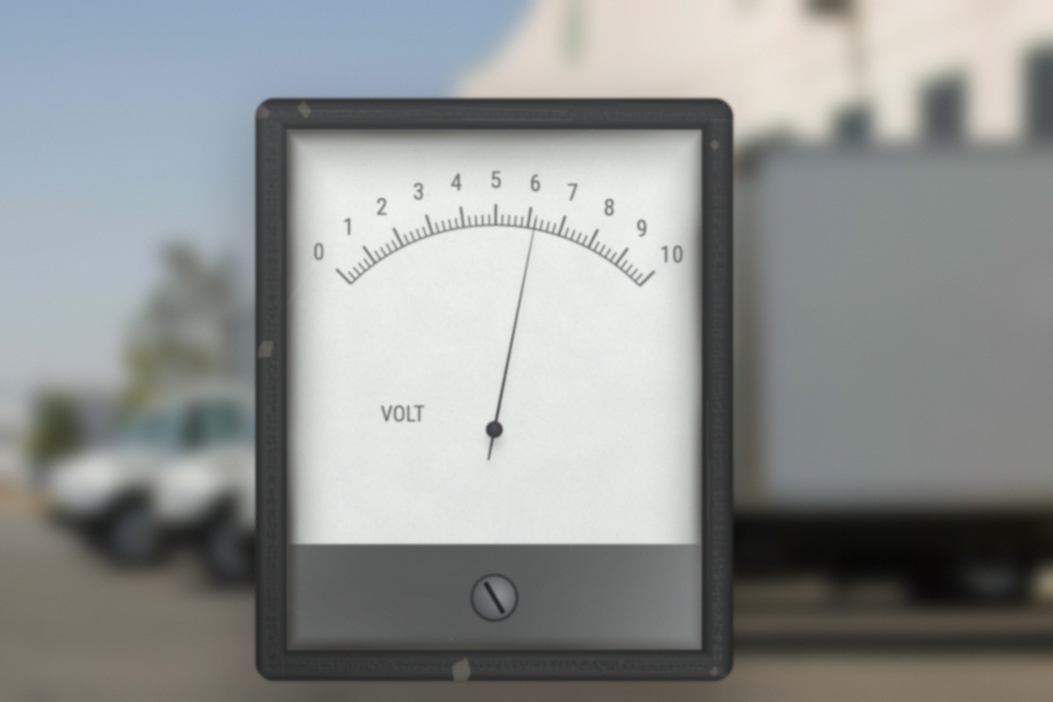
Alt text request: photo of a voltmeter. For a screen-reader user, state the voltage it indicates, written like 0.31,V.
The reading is 6.2,V
